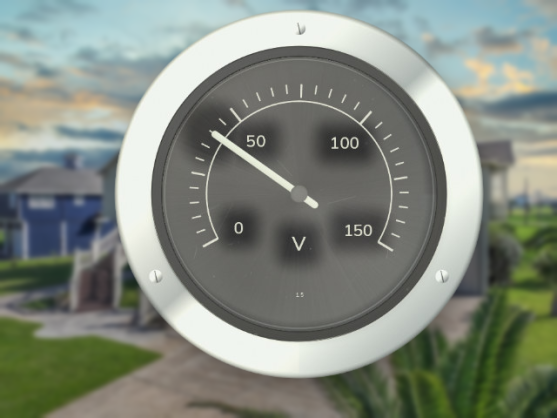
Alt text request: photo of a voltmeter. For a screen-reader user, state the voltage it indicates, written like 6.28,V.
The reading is 40,V
